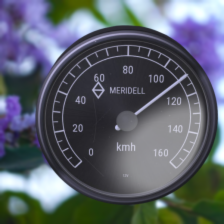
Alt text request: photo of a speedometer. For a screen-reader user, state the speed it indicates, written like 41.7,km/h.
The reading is 110,km/h
